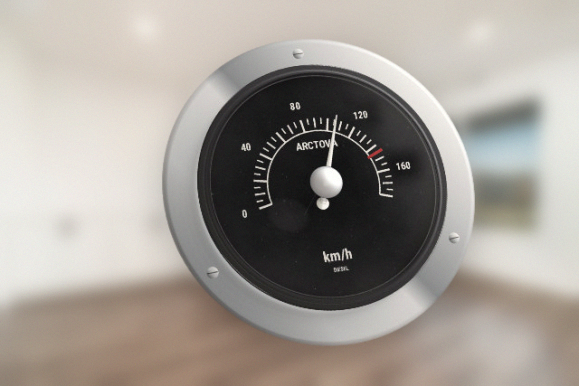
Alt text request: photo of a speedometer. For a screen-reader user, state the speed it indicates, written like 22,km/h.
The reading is 105,km/h
